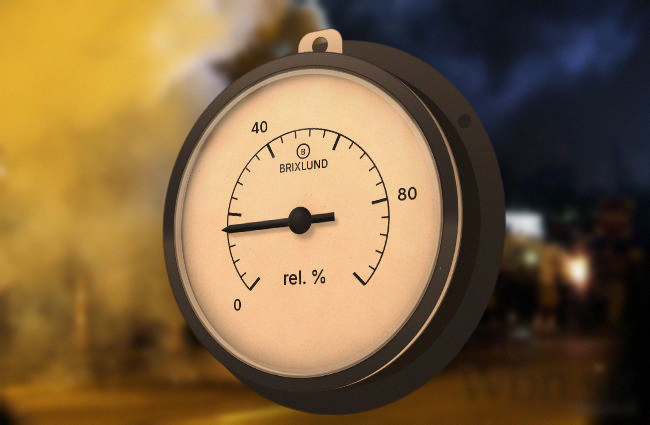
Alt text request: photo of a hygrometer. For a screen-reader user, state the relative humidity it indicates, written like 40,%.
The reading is 16,%
